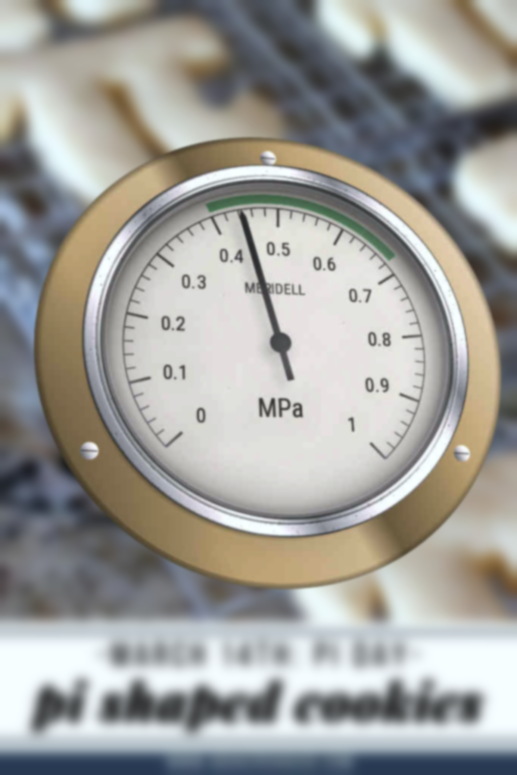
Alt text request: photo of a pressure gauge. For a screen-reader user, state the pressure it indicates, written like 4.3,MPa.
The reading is 0.44,MPa
